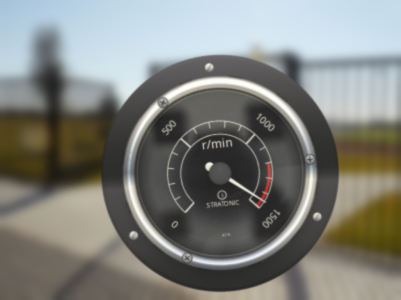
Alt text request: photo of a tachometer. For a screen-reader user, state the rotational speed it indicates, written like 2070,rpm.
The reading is 1450,rpm
